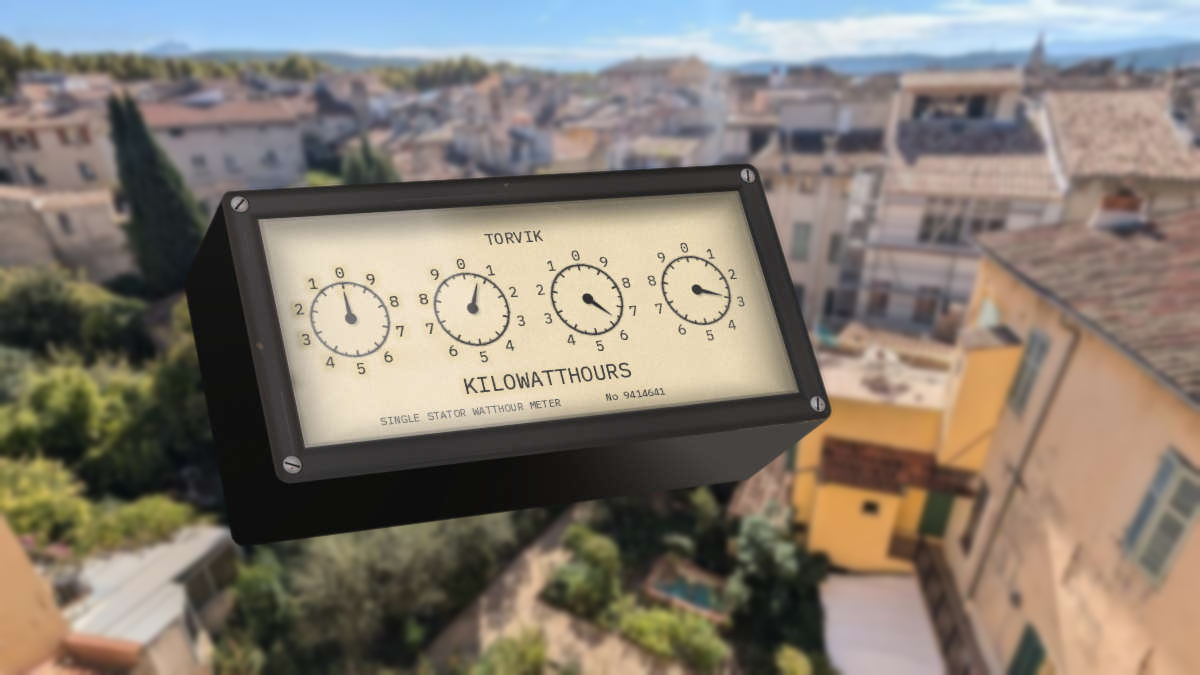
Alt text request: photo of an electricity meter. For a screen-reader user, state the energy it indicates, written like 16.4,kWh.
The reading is 63,kWh
